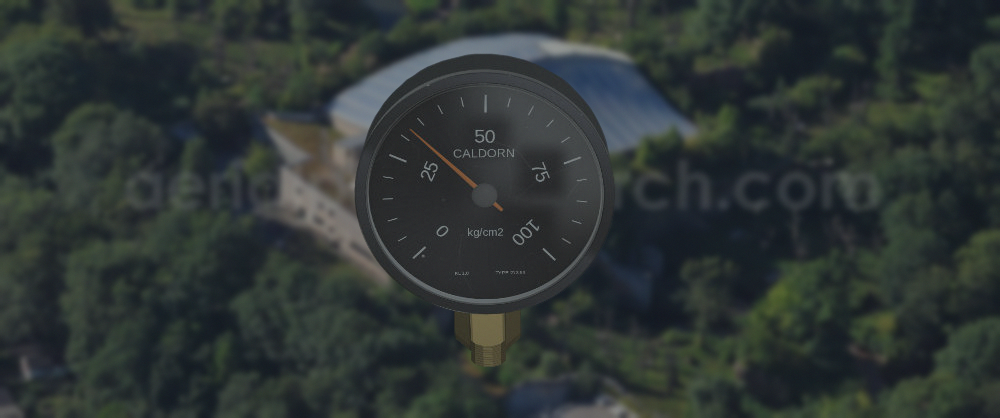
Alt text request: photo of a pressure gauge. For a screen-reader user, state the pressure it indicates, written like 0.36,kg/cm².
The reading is 32.5,kg/cm²
